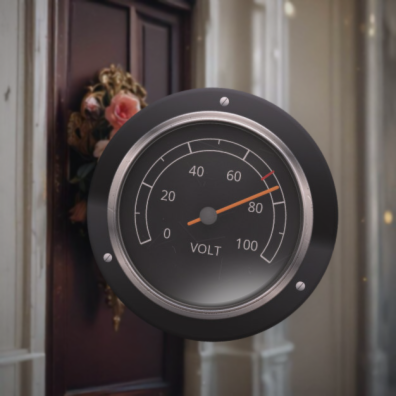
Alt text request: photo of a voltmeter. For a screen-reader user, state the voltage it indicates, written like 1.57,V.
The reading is 75,V
